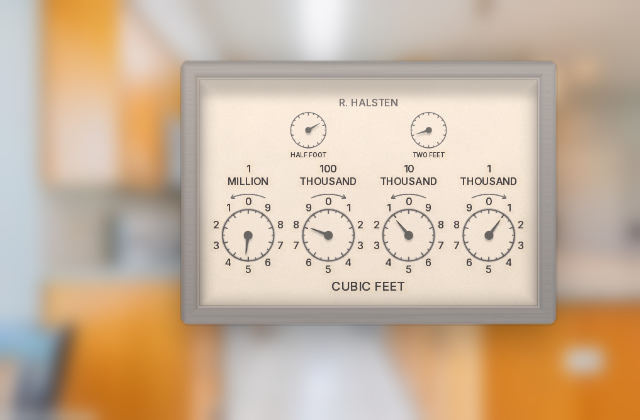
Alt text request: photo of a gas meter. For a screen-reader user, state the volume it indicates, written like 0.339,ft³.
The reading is 481100,ft³
